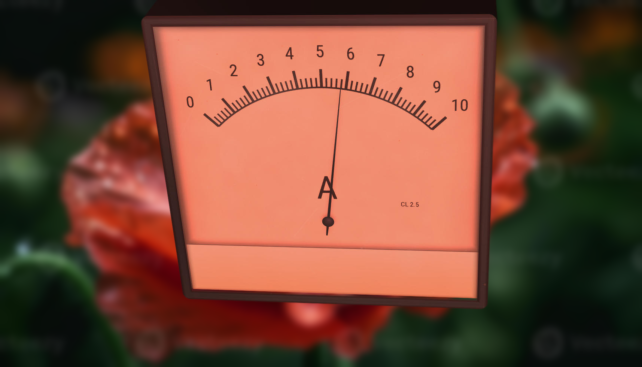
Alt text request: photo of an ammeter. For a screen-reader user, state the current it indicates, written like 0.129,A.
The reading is 5.8,A
